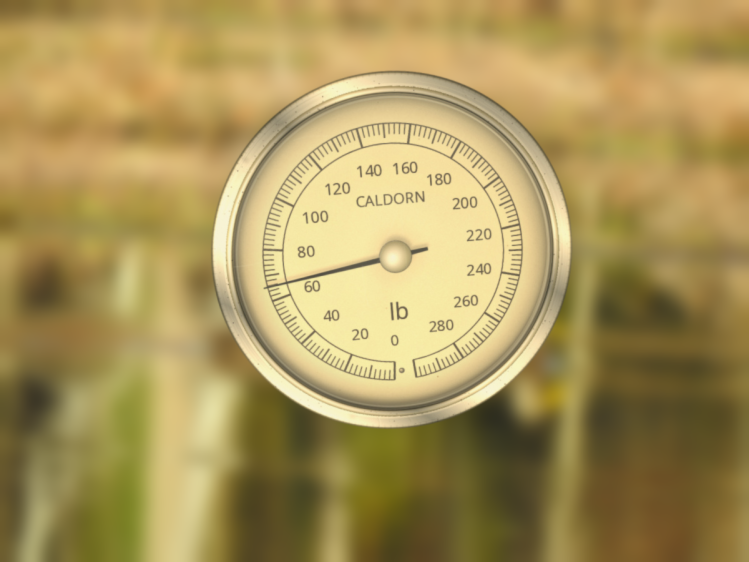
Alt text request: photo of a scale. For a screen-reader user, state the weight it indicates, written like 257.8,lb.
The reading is 66,lb
